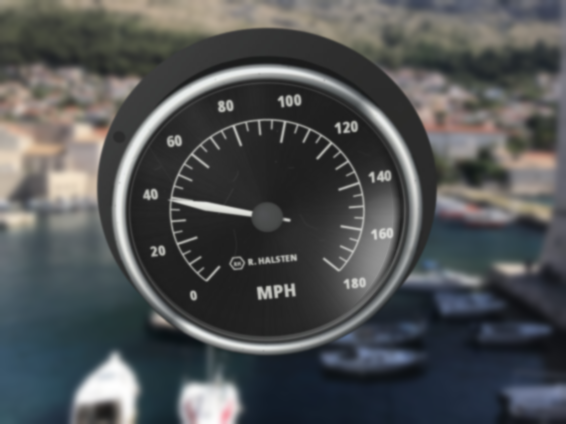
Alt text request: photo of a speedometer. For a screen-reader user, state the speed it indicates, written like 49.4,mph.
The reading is 40,mph
